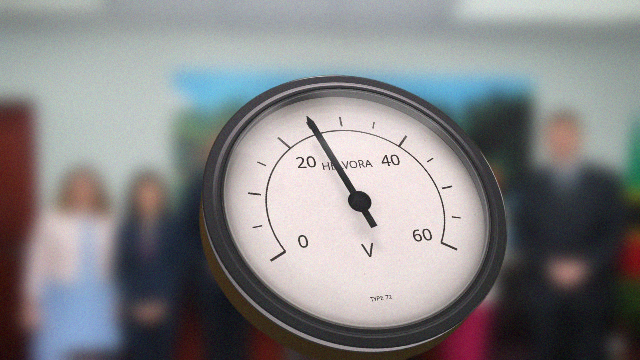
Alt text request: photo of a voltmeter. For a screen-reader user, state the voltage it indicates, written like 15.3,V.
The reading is 25,V
